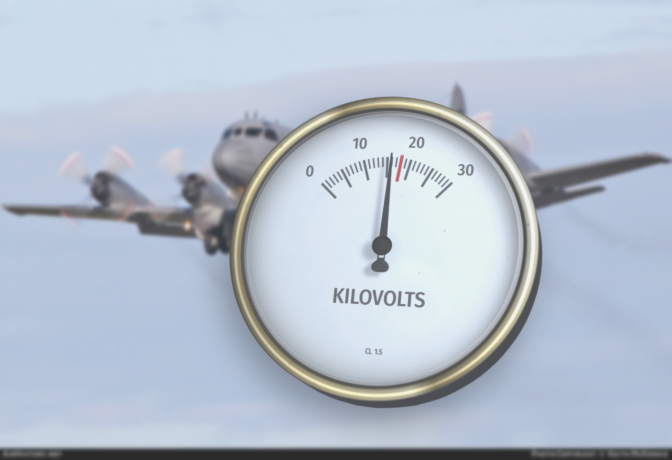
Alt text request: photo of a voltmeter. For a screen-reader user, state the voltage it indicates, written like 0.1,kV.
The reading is 16,kV
